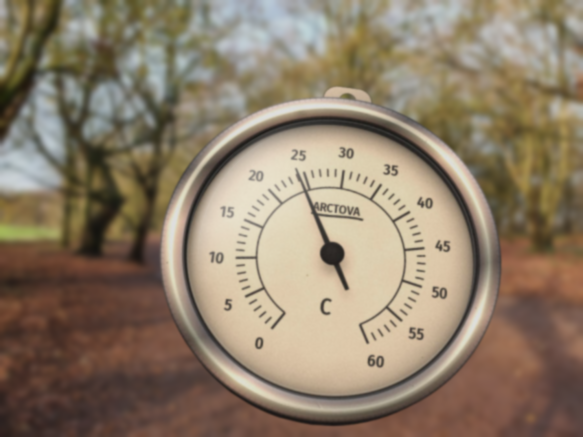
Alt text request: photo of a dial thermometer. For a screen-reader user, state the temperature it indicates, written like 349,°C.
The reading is 24,°C
